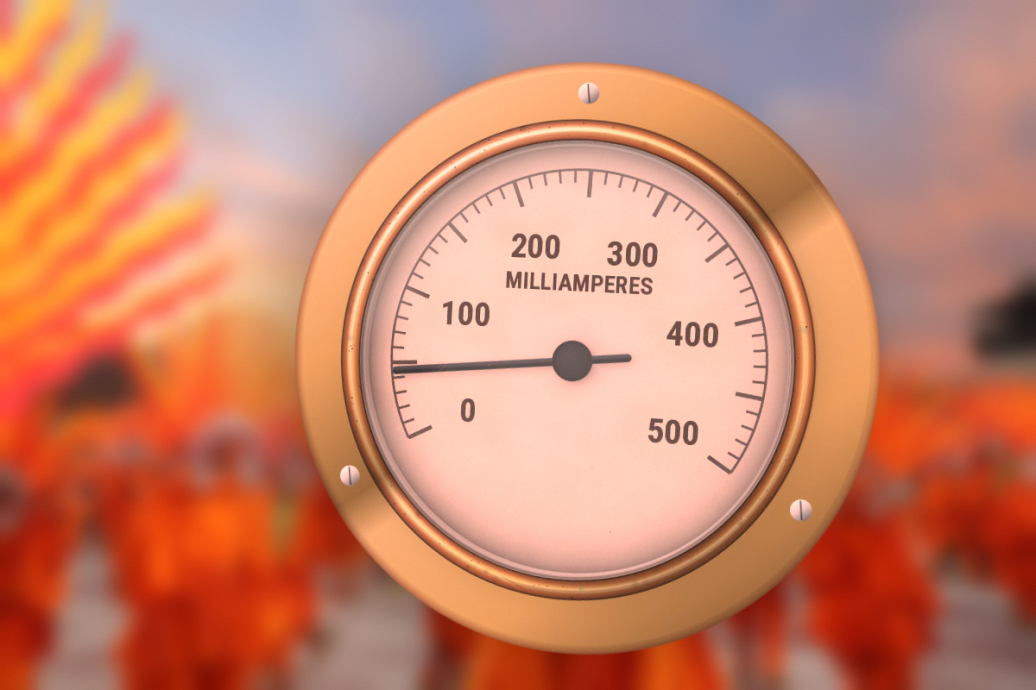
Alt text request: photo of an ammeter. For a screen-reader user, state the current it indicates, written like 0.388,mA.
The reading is 45,mA
